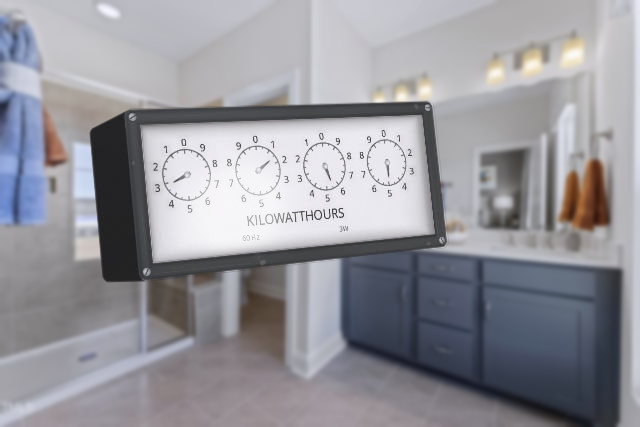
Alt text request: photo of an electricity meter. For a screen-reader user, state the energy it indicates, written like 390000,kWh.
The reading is 3155,kWh
